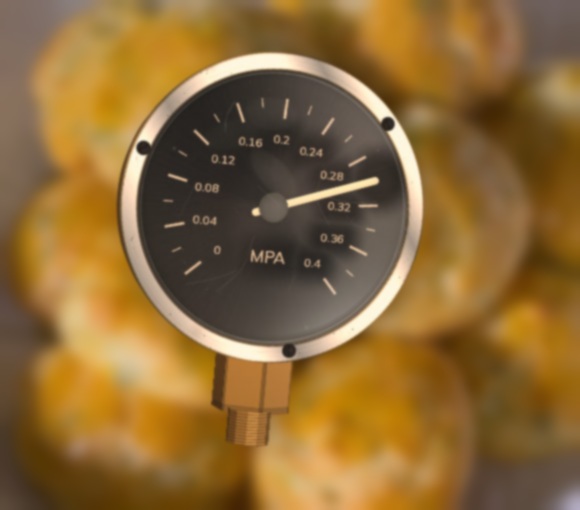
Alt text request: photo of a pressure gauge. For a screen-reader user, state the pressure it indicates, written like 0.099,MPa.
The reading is 0.3,MPa
